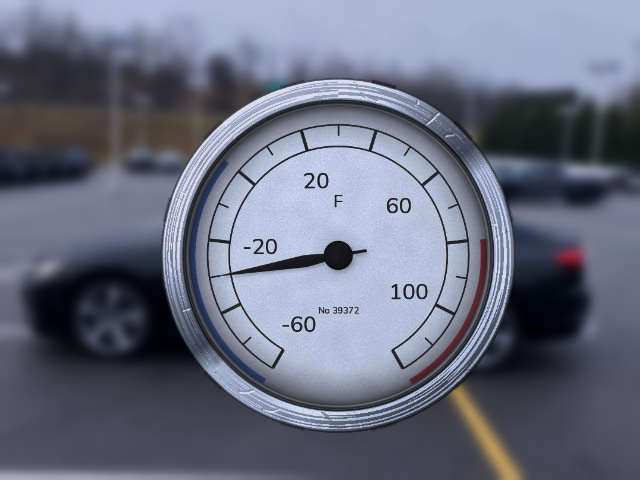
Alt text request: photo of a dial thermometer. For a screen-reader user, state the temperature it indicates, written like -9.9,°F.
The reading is -30,°F
